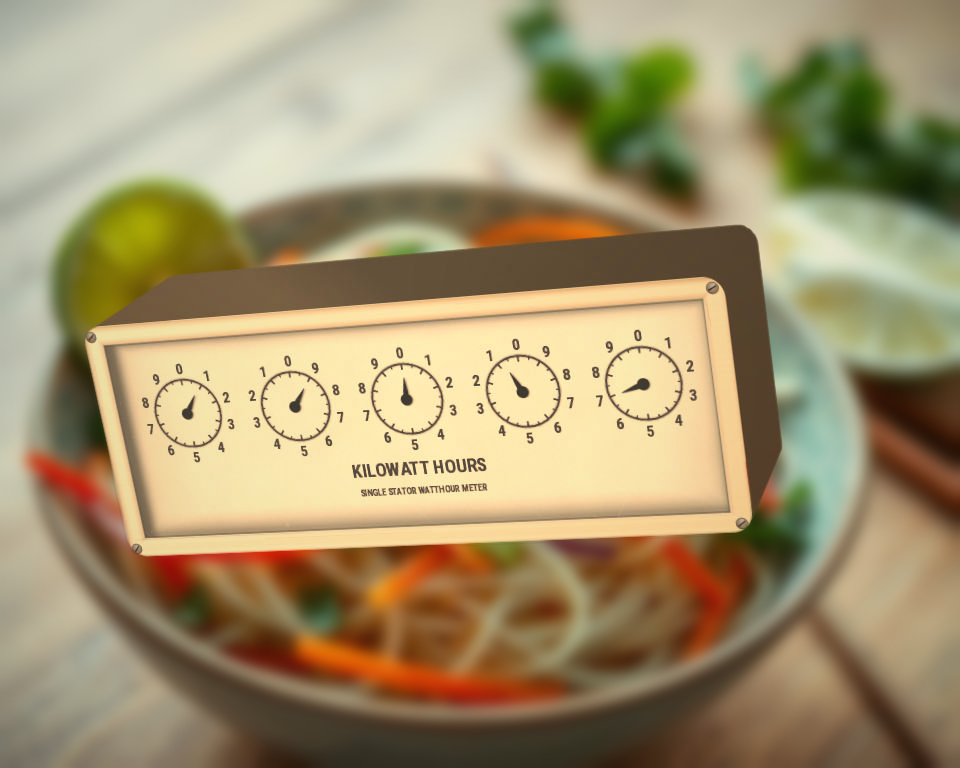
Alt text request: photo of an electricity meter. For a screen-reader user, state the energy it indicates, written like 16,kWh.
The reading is 9007,kWh
